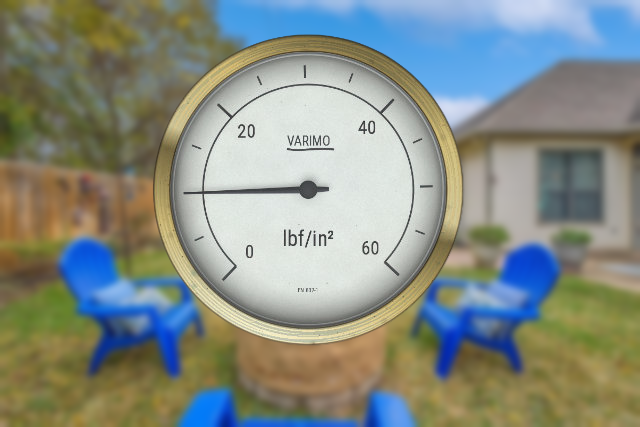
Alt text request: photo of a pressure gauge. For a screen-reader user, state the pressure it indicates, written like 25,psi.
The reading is 10,psi
